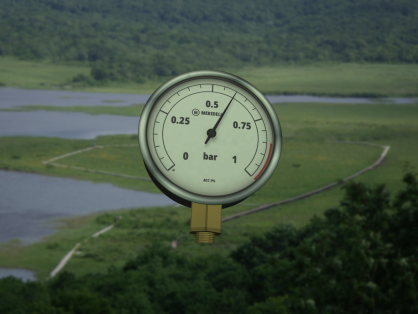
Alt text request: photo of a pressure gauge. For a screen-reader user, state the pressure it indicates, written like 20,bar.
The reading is 0.6,bar
